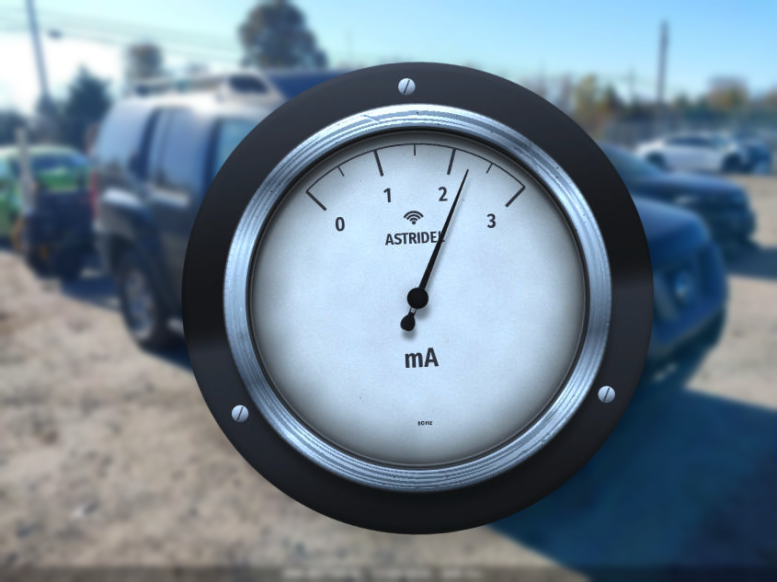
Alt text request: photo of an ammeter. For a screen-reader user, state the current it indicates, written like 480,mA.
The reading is 2.25,mA
